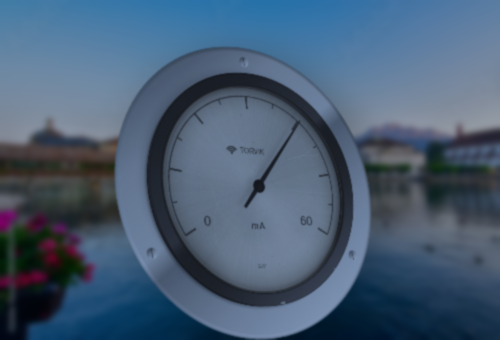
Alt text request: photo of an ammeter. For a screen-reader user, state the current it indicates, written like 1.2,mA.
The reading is 40,mA
